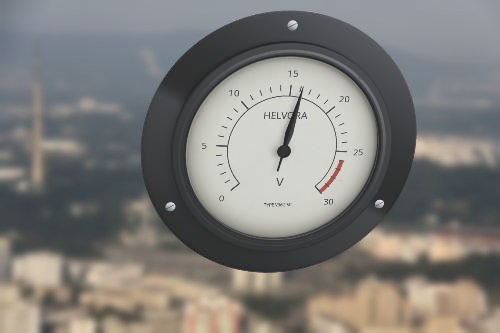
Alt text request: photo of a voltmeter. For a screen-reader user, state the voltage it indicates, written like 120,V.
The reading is 16,V
